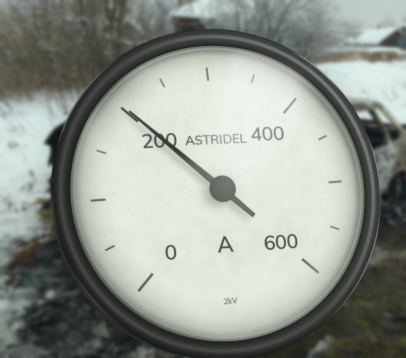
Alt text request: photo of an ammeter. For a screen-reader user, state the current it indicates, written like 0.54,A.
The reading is 200,A
